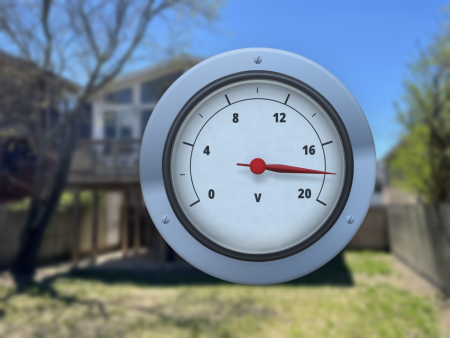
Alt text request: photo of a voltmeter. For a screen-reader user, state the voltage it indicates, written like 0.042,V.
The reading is 18,V
